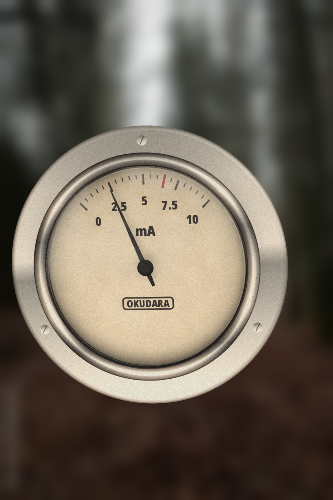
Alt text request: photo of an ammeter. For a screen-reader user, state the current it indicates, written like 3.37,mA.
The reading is 2.5,mA
